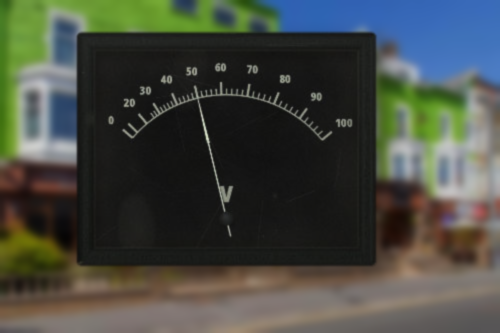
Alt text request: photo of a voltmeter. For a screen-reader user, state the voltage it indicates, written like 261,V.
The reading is 50,V
